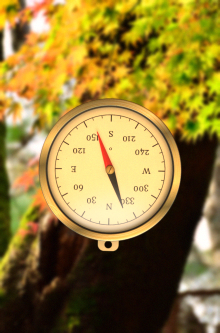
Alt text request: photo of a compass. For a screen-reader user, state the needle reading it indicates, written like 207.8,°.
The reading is 160,°
